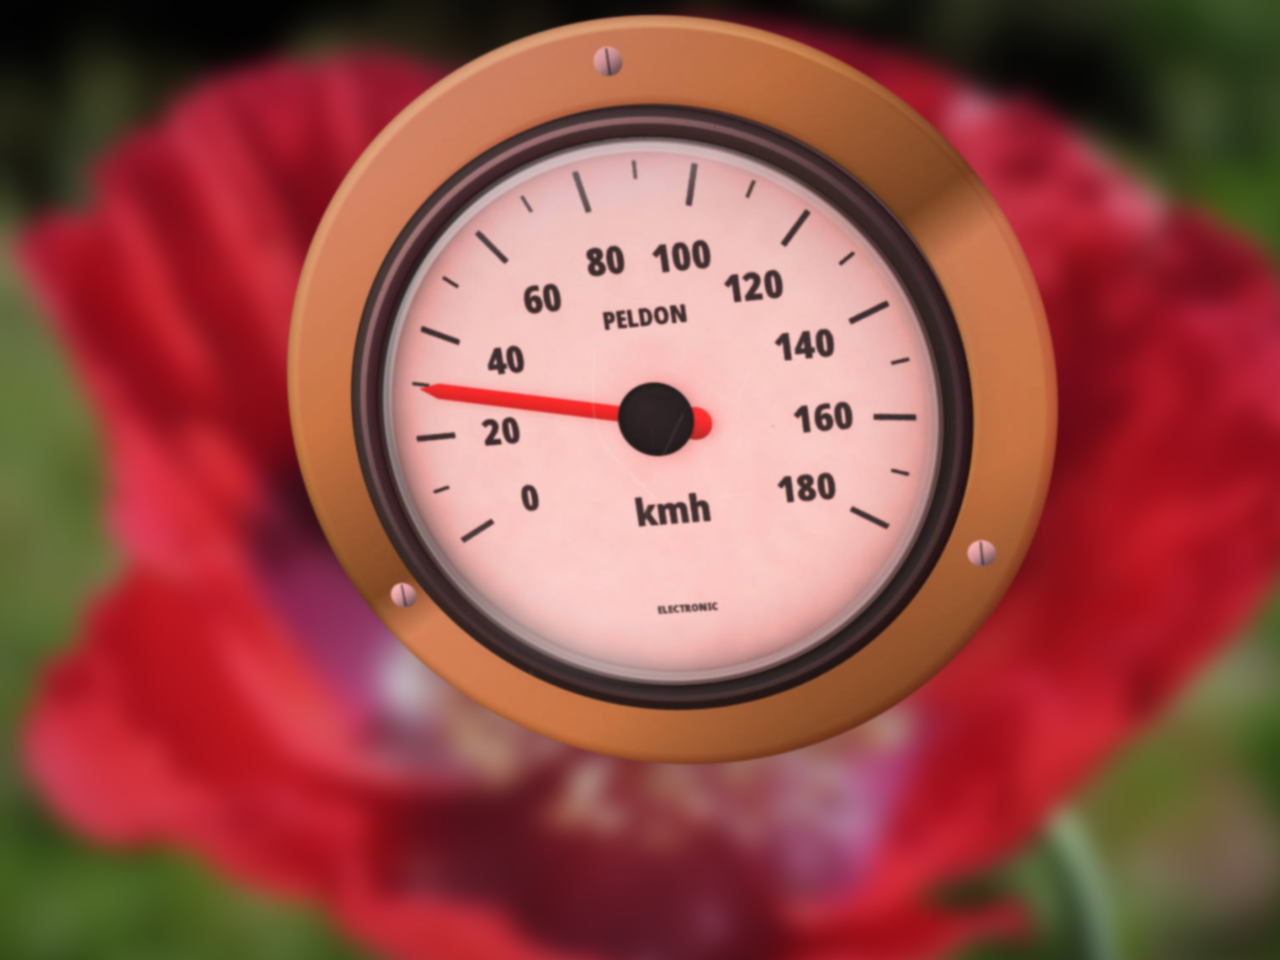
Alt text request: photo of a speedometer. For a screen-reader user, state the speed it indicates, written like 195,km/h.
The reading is 30,km/h
